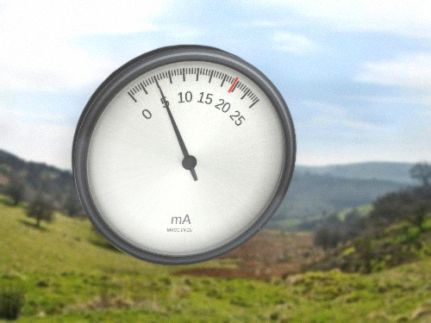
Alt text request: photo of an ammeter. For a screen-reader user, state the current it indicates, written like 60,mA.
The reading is 5,mA
